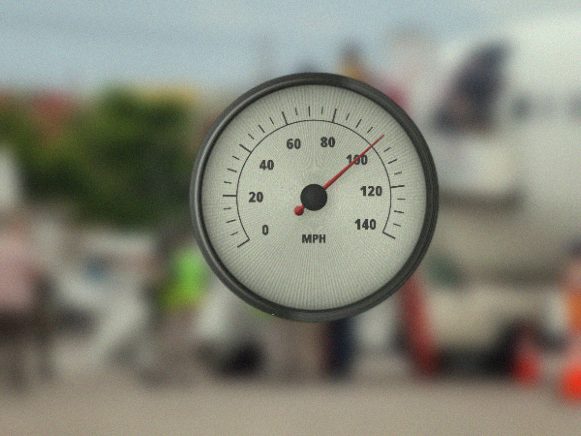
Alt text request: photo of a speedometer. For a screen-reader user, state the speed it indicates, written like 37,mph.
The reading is 100,mph
